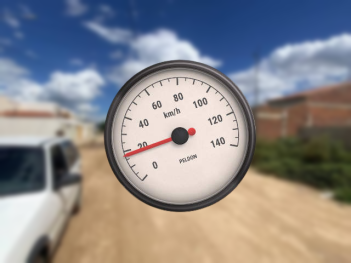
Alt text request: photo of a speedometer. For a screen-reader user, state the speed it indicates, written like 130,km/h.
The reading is 17.5,km/h
